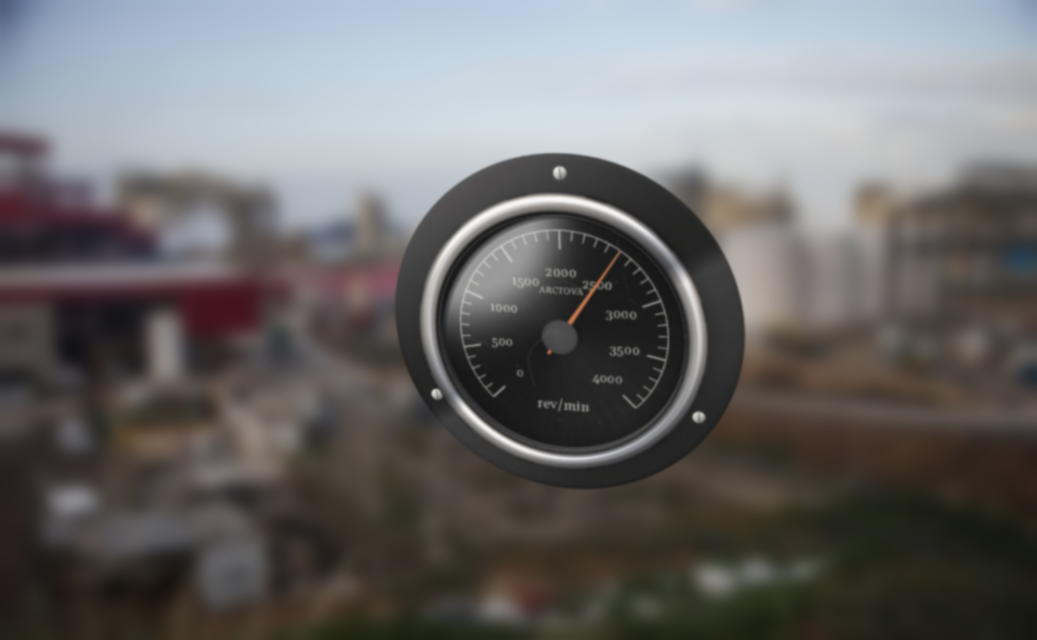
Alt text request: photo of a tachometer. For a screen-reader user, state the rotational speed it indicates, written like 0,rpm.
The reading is 2500,rpm
